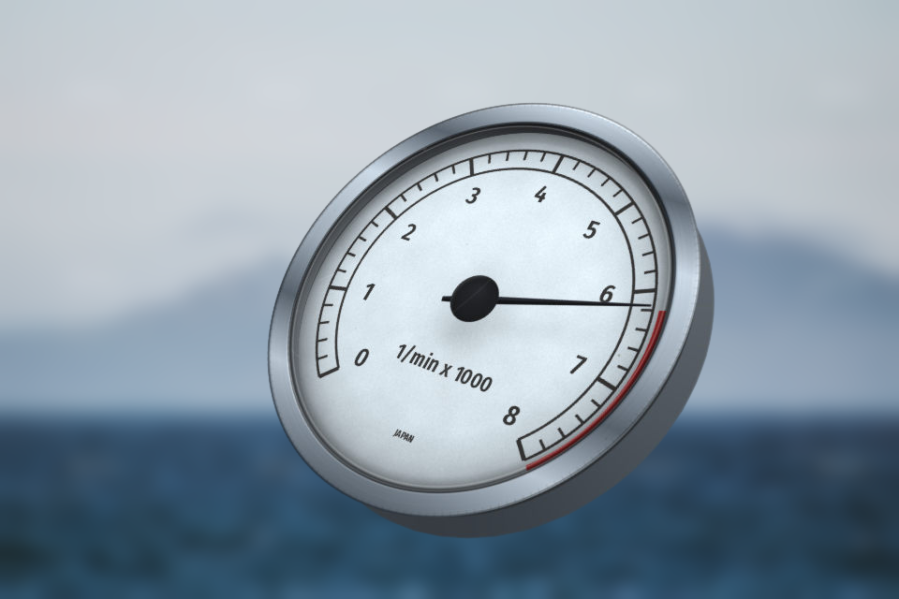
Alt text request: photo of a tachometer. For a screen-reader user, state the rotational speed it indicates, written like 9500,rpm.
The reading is 6200,rpm
